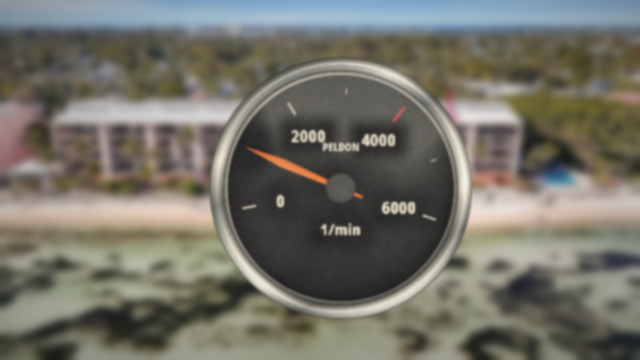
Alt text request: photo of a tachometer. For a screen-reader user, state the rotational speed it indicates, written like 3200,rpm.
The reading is 1000,rpm
